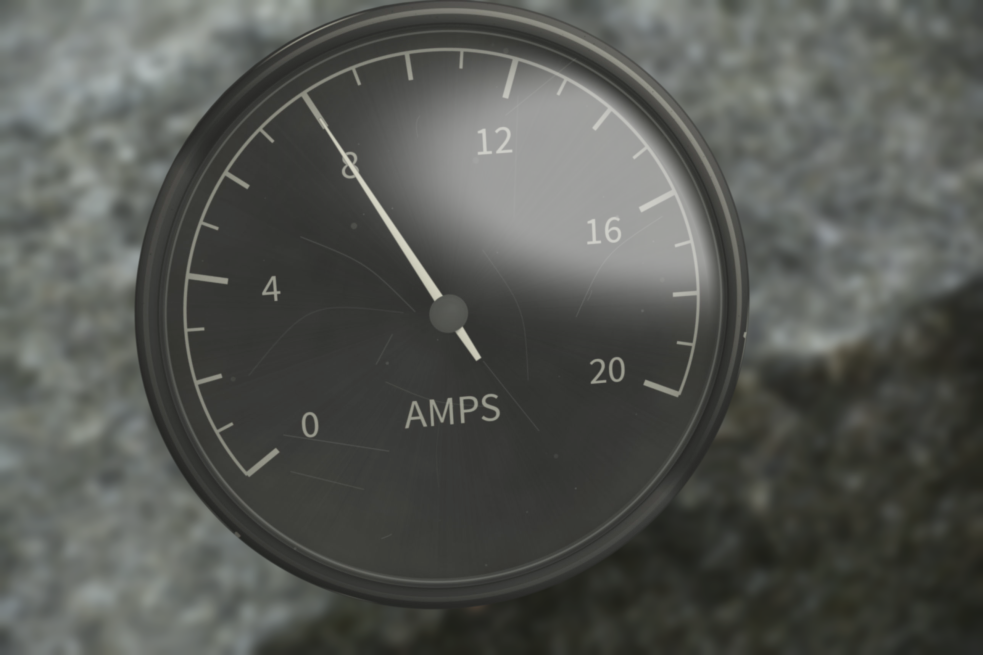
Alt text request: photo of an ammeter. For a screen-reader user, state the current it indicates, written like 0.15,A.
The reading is 8,A
